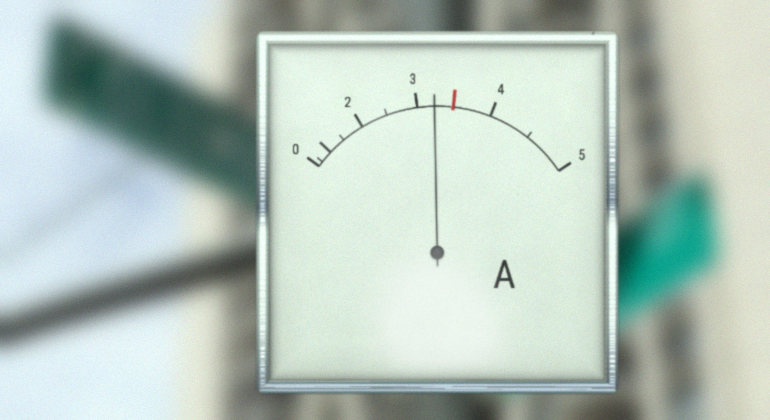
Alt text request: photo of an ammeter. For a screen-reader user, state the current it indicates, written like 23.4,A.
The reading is 3.25,A
